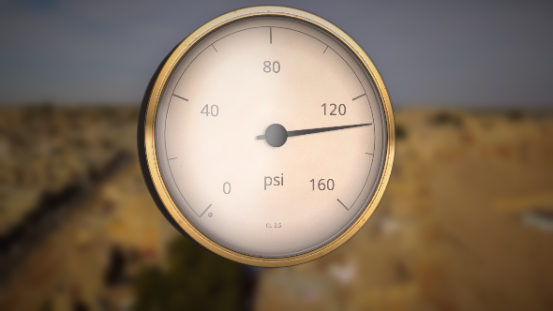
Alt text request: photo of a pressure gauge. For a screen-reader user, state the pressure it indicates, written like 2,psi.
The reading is 130,psi
